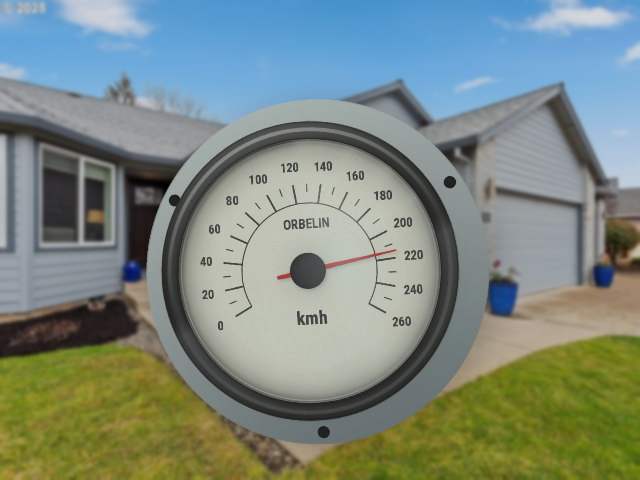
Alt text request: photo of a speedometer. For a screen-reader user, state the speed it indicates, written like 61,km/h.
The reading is 215,km/h
